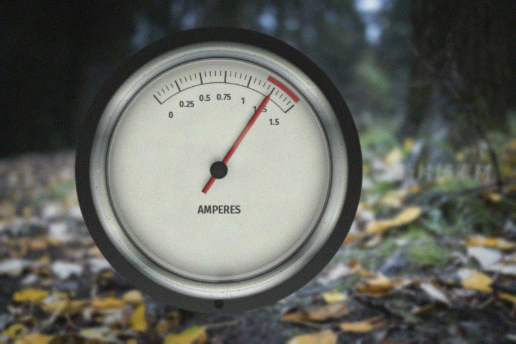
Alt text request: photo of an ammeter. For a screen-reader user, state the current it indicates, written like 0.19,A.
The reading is 1.25,A
